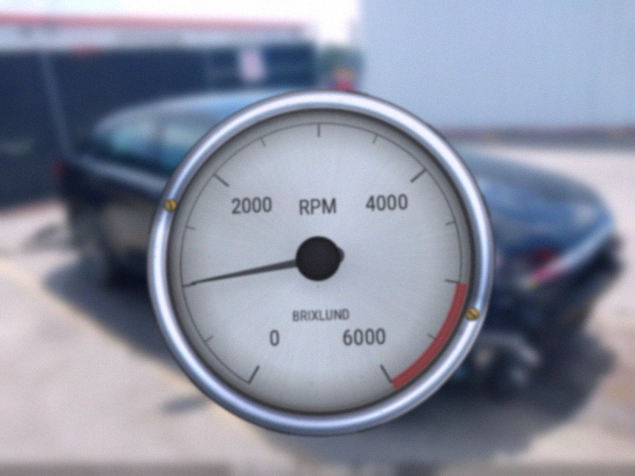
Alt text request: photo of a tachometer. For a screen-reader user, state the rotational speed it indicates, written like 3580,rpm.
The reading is 1000,rpm
